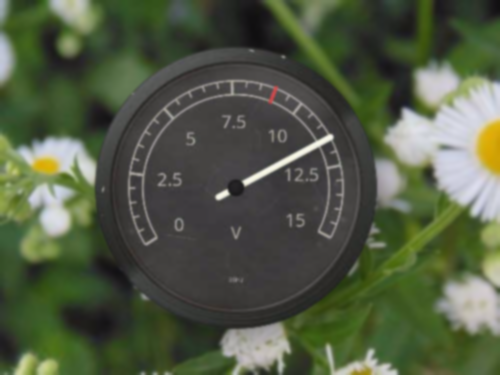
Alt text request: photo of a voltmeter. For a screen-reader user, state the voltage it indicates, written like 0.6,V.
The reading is 11.5,V
